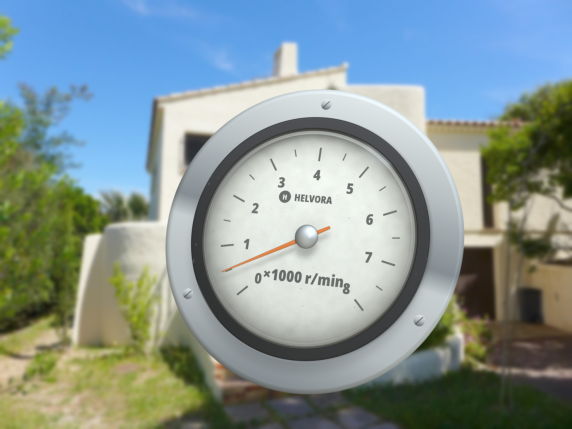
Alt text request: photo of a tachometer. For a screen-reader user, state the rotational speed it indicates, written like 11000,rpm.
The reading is 500,rpm
